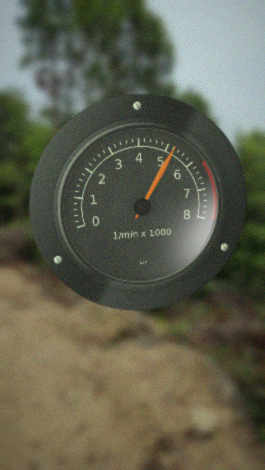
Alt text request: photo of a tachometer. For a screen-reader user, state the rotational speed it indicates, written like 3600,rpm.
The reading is 5200,rpm
